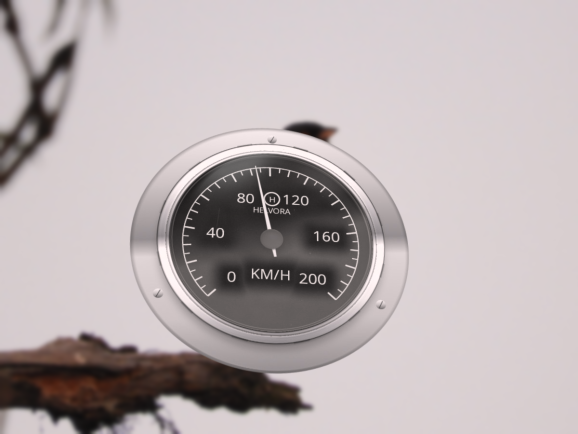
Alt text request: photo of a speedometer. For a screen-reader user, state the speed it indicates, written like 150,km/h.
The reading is 92.5,km/h
